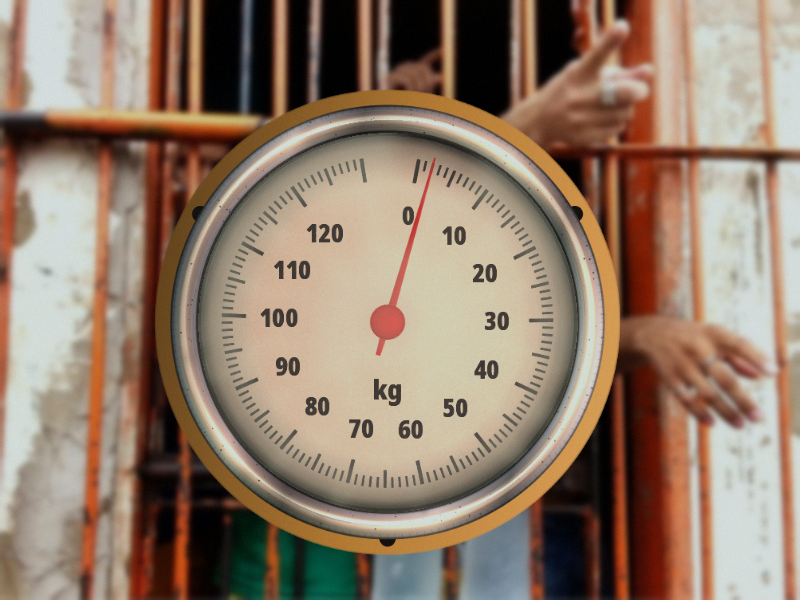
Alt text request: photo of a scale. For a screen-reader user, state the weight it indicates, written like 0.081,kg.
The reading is 2,kg
